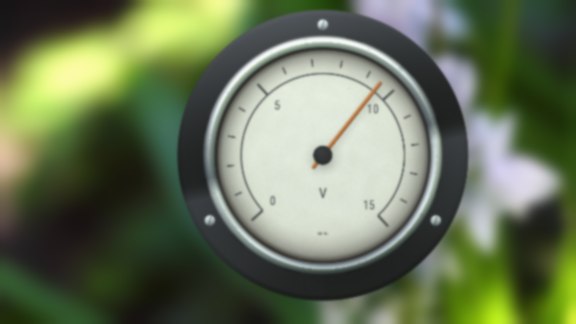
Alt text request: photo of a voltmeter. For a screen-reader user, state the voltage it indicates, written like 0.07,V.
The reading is 9.5,V
